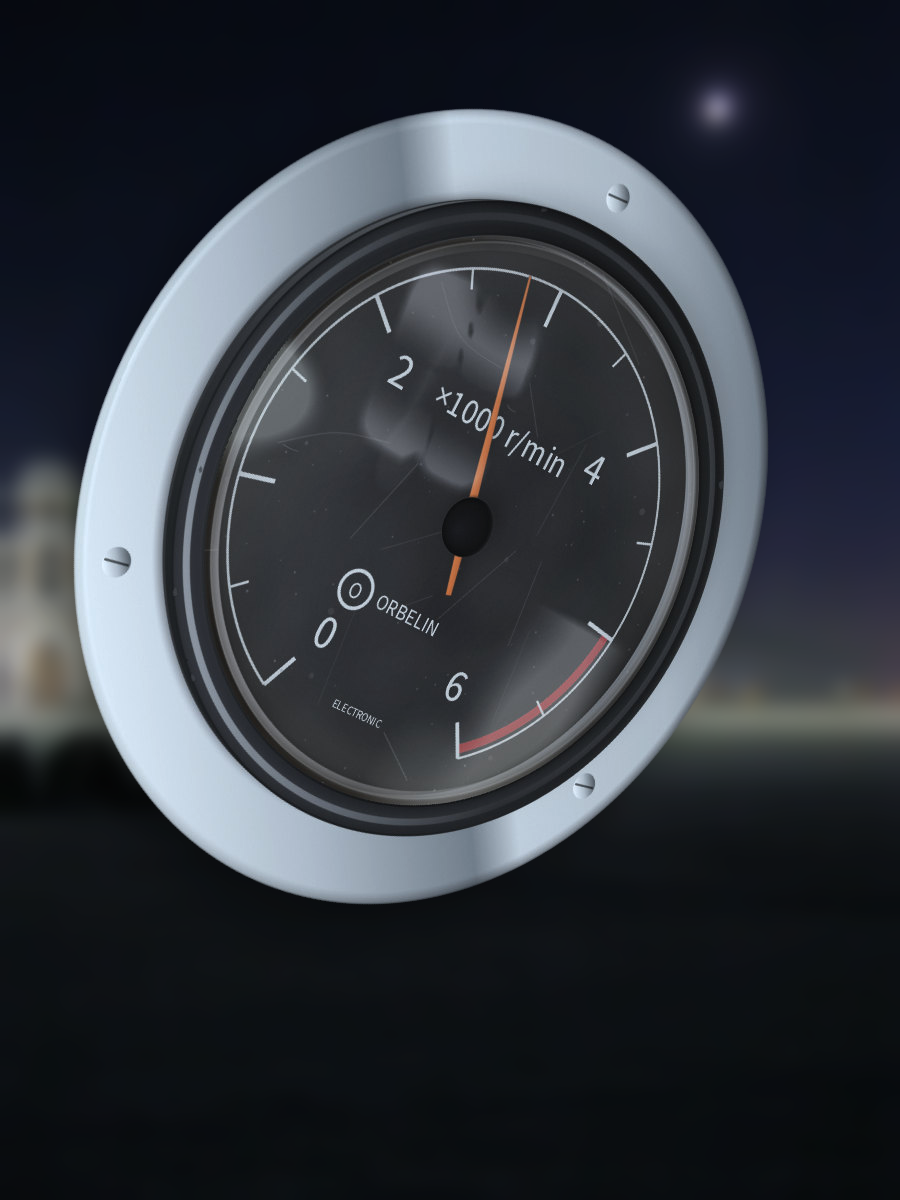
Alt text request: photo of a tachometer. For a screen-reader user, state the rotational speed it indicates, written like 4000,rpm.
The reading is 2750,rpm
